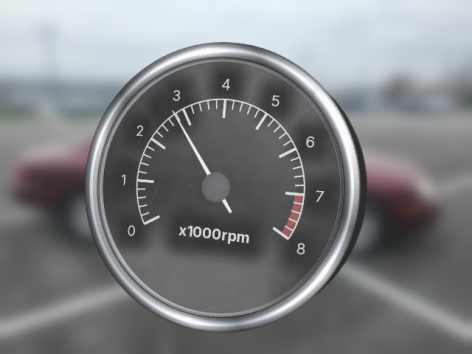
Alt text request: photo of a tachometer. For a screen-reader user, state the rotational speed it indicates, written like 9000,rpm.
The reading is 2800,rpm
